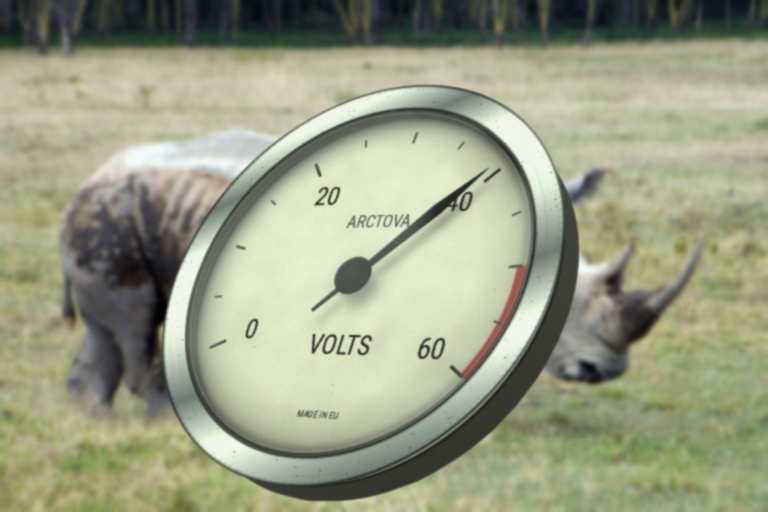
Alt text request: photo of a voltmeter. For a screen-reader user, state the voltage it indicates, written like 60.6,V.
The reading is 40,V
